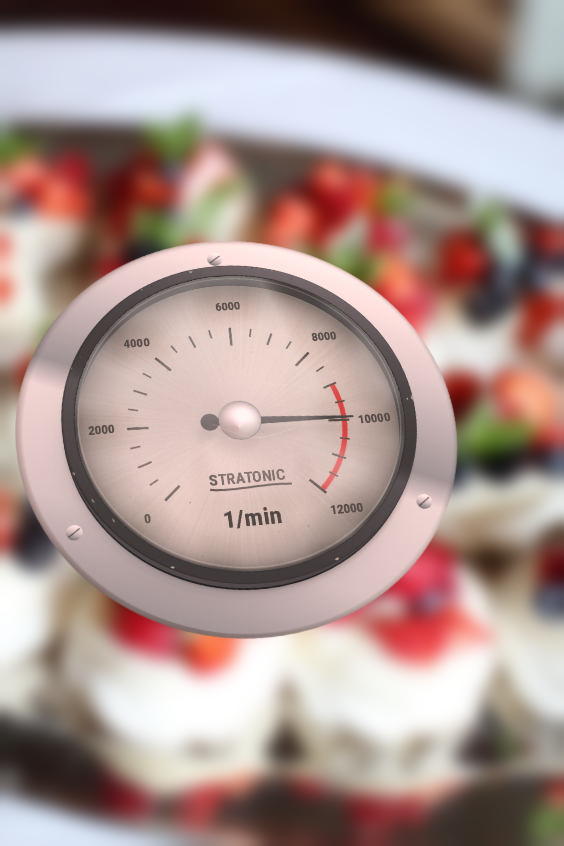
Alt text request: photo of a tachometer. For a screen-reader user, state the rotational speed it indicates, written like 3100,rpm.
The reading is 10000,rpm
